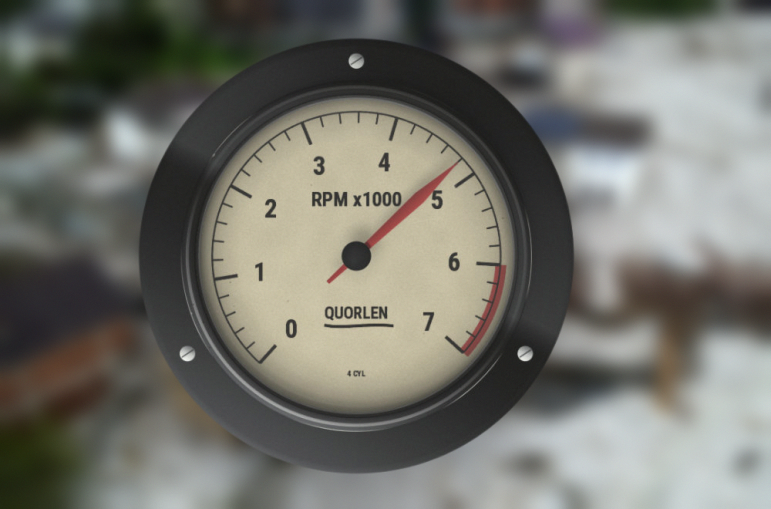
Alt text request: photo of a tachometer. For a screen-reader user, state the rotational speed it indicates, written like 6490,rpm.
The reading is 4800,rpm
